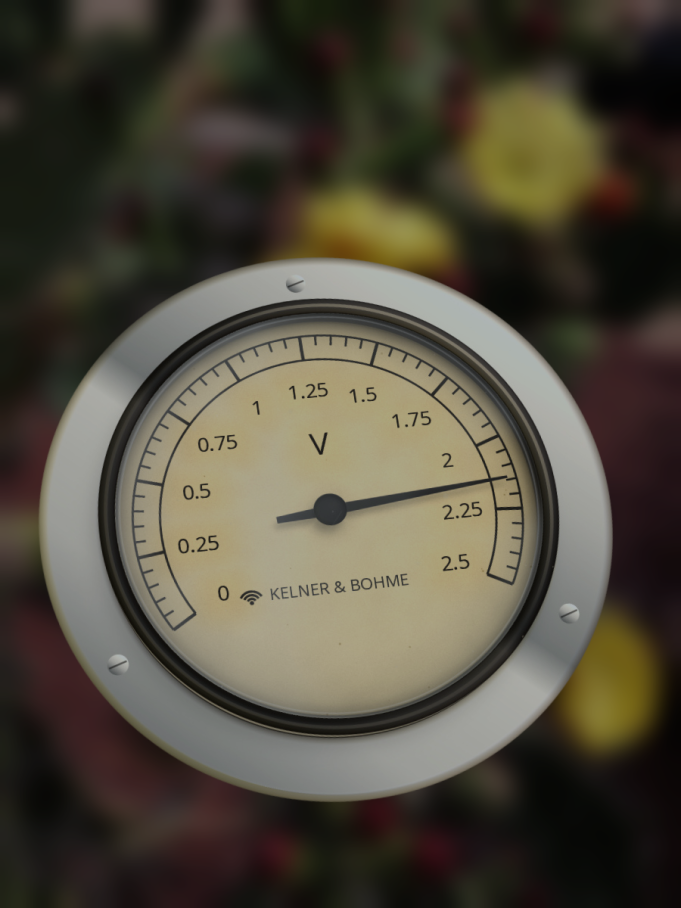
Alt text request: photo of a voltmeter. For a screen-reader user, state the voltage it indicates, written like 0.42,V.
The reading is 2.15,V
